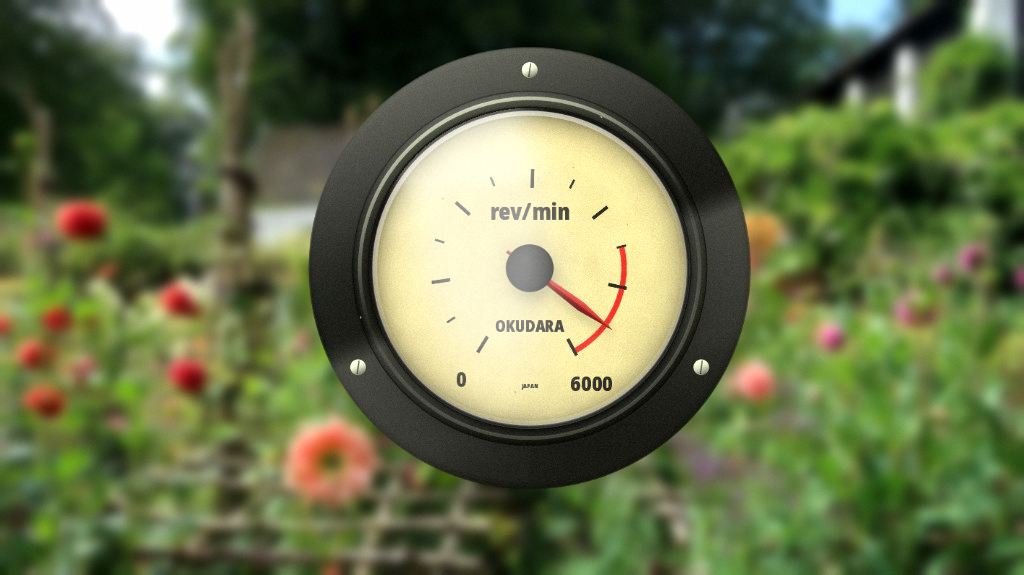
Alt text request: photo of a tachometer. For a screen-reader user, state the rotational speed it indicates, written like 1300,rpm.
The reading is 5500,rpm
